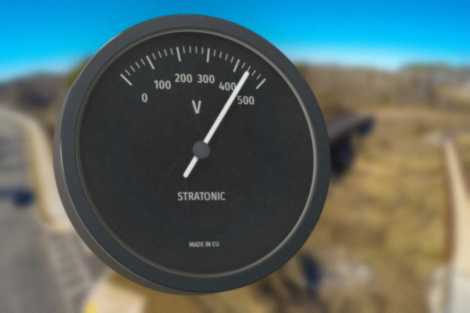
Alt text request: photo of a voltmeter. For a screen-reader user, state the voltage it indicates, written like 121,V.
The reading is 440,V
